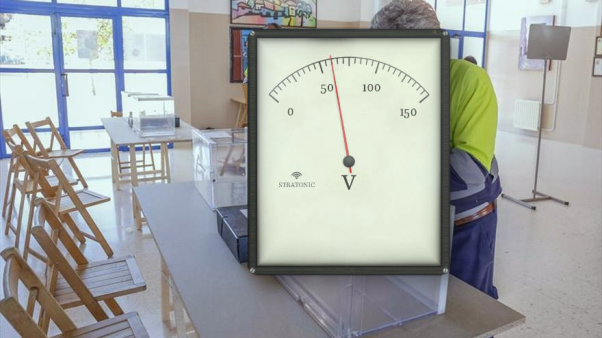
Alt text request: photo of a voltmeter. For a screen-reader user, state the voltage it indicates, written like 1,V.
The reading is 60,V
